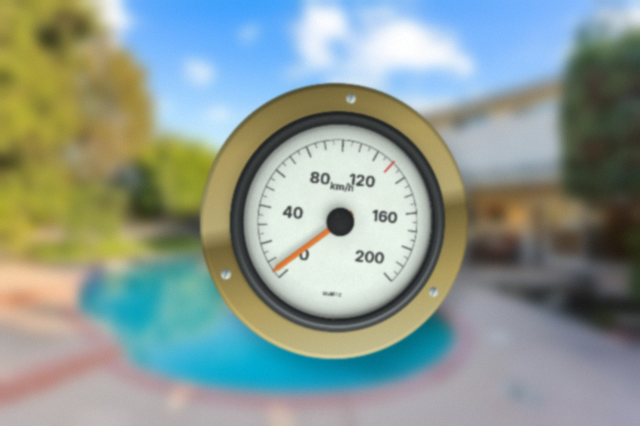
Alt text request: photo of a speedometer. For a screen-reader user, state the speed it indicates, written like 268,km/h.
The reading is 5,km/h
